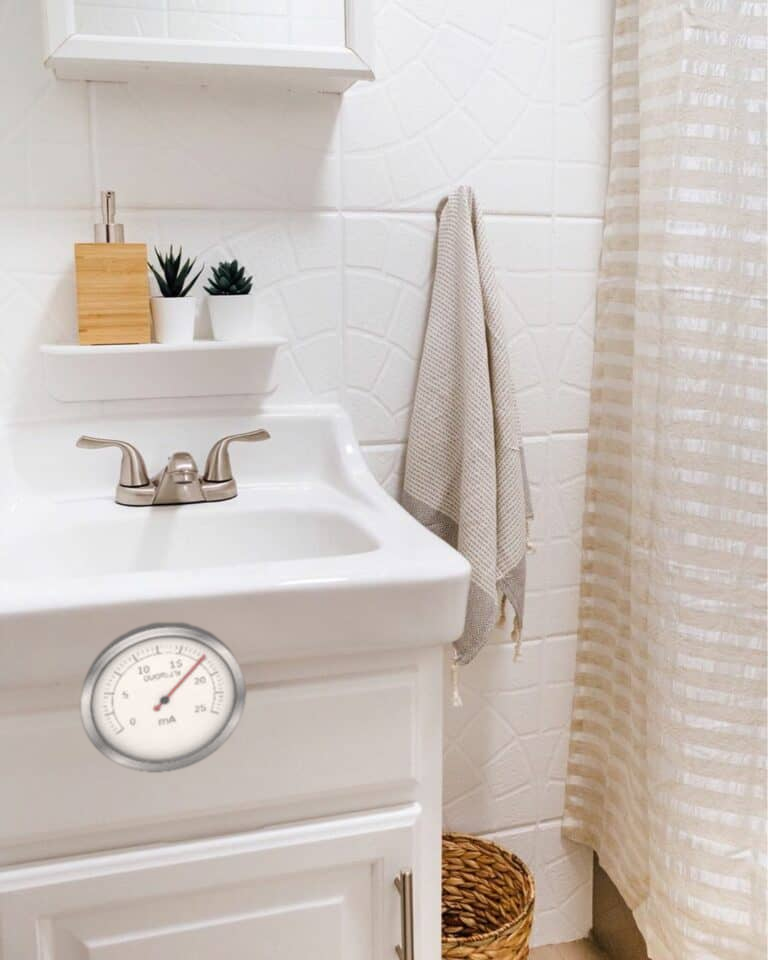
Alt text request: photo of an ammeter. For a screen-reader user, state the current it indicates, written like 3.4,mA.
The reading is 17.5,mA
